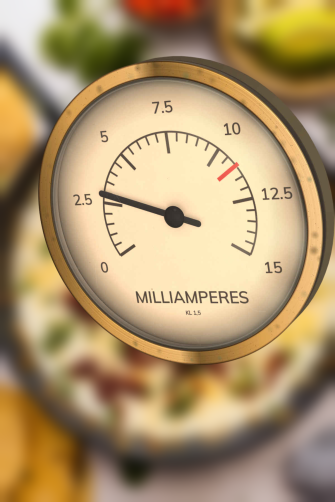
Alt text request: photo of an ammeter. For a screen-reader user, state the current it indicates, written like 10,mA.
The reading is 3,mA
